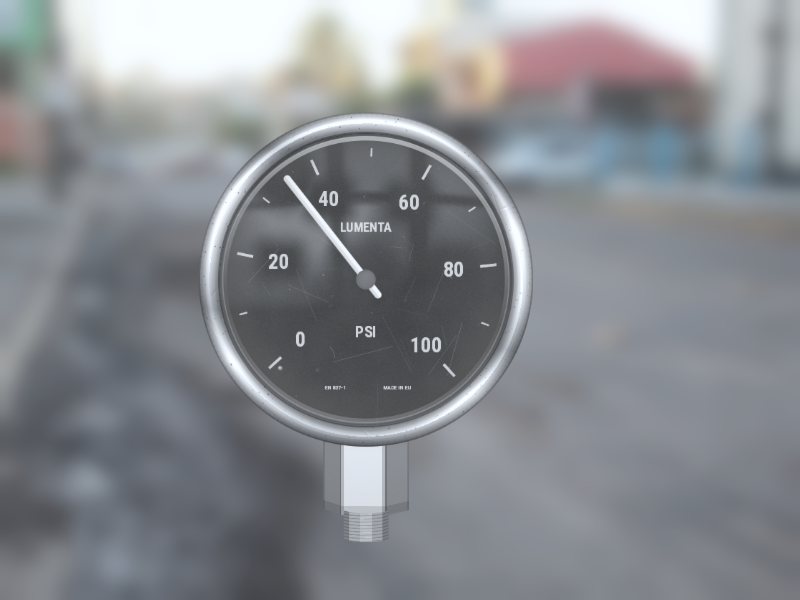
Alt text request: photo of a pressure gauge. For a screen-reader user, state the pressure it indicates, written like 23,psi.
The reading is 35,psi
